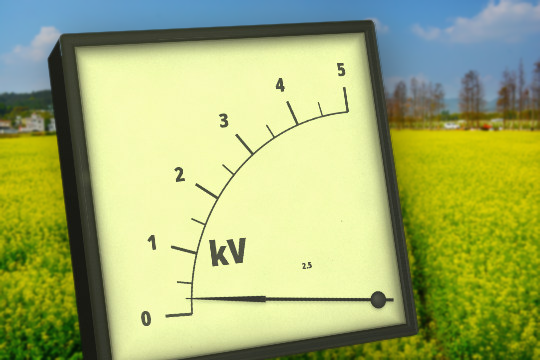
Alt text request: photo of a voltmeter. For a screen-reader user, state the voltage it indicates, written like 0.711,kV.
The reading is 0.25,kV
